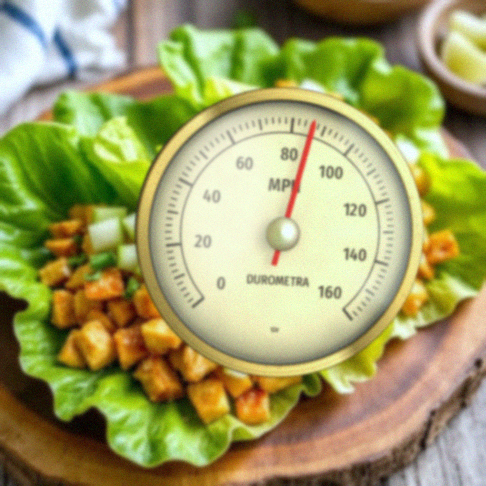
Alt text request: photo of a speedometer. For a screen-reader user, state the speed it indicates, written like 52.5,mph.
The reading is 86,mph
